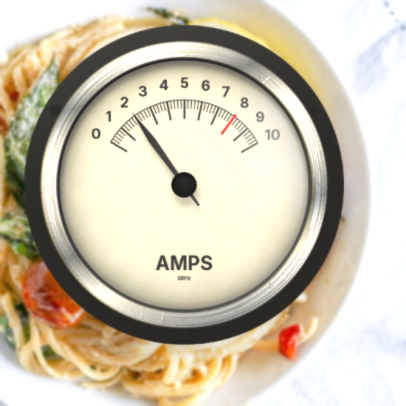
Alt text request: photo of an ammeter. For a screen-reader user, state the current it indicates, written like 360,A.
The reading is 2,A
